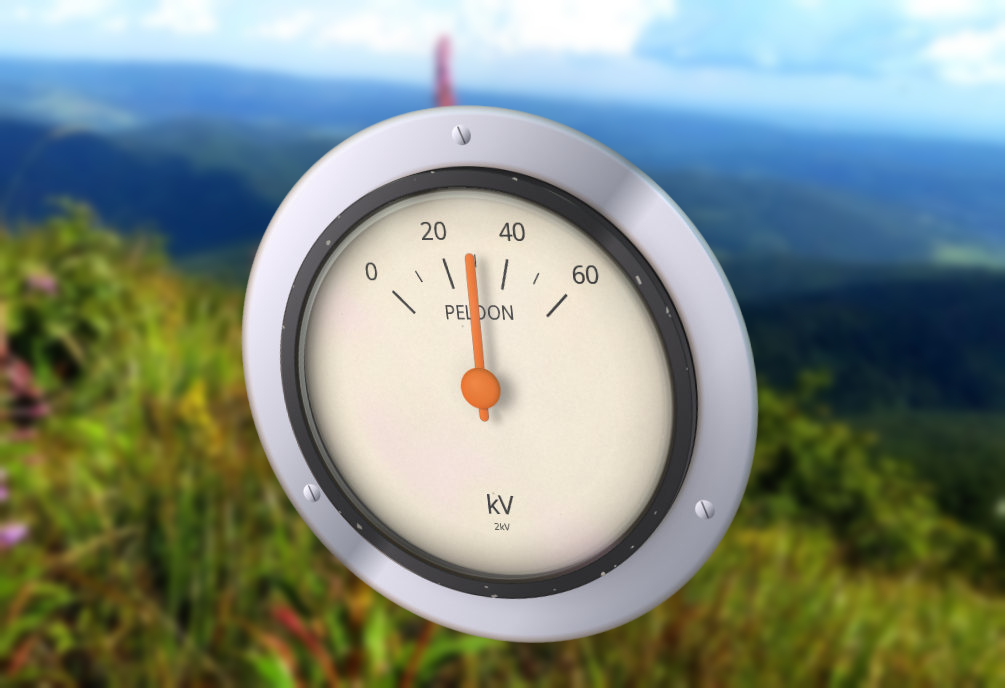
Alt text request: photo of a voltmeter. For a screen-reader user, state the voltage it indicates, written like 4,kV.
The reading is 30,kV
